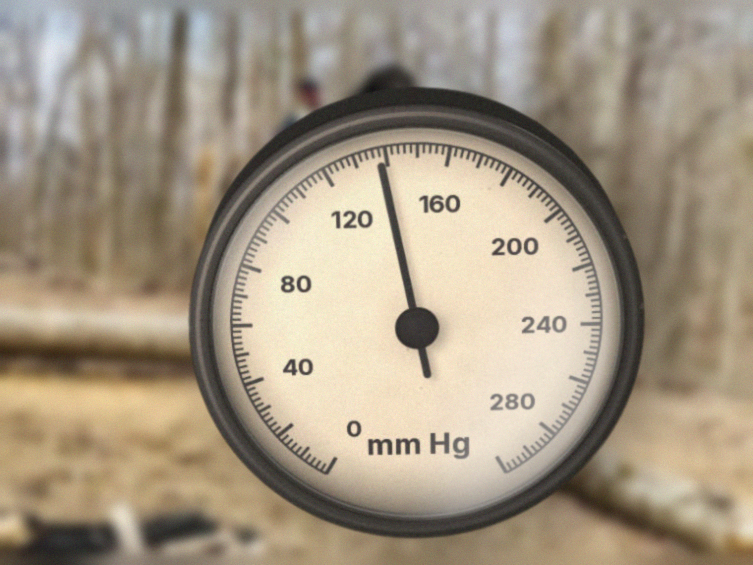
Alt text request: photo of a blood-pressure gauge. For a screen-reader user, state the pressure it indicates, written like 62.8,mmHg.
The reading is 138,mmHg
